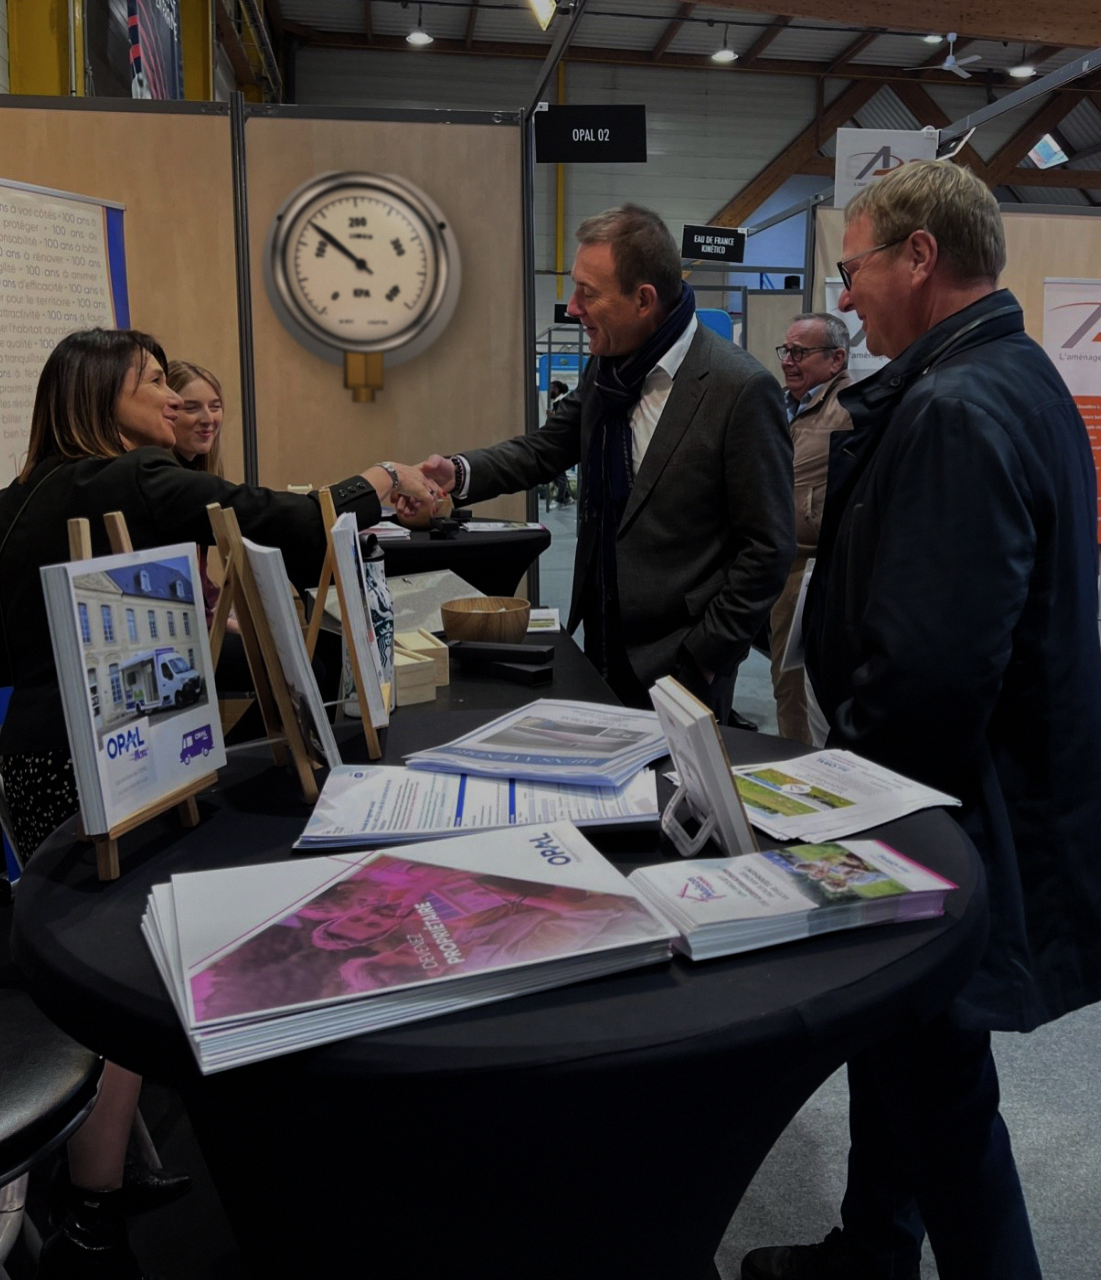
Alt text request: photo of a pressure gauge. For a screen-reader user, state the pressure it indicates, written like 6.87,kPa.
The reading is 130,kPa
